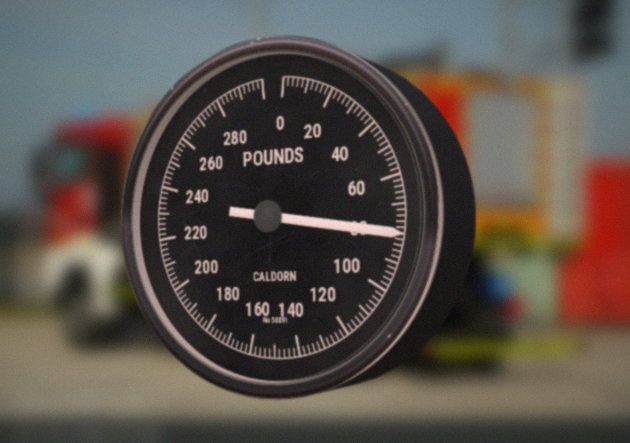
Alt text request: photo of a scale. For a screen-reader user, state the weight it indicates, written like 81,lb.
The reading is 80,lb
